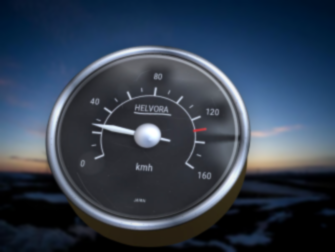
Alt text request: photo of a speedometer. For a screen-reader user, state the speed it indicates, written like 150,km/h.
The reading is 25,km/h
